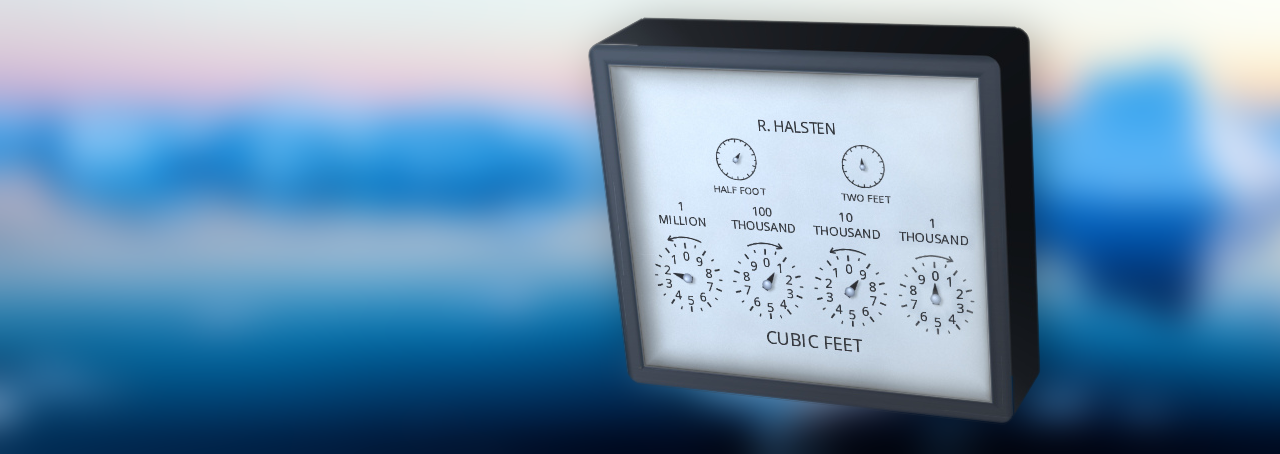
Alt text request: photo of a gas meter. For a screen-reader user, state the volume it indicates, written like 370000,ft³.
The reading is 209000,ft³
